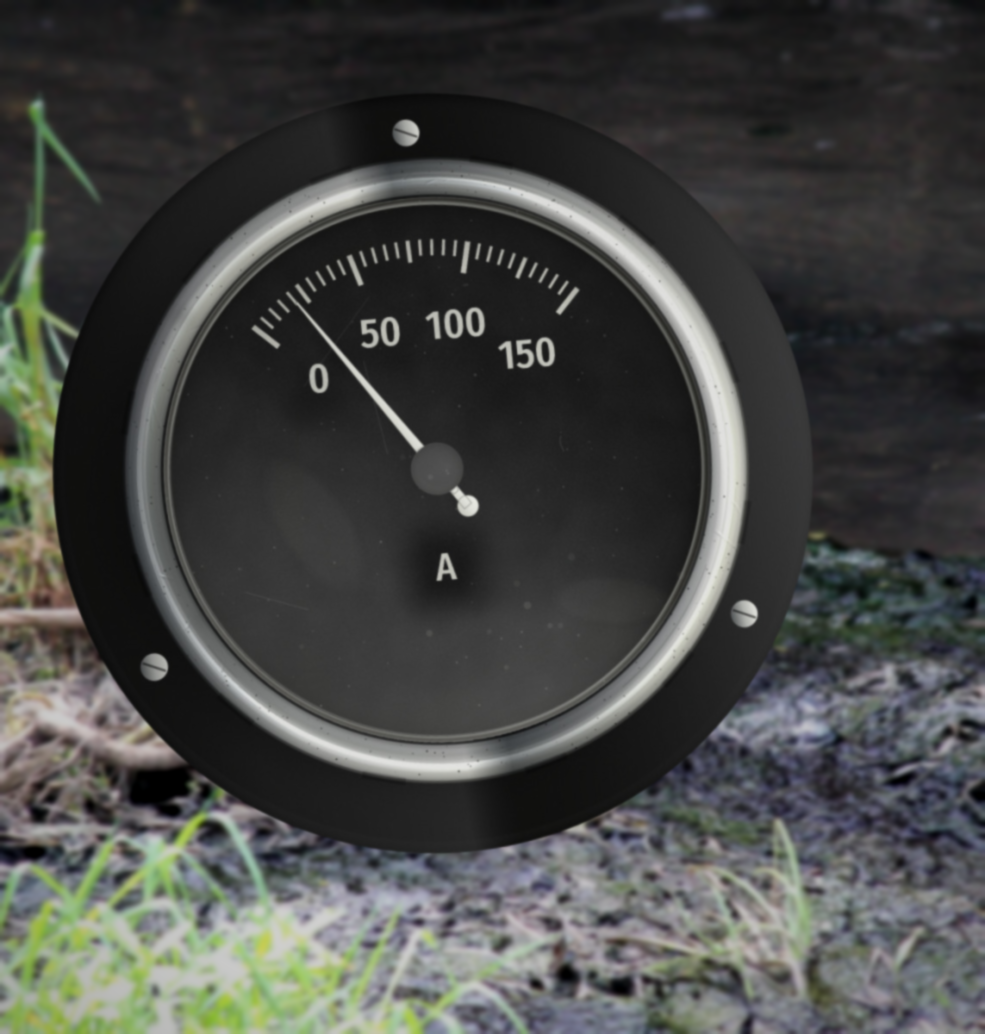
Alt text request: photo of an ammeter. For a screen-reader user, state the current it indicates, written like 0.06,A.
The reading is 20,A
